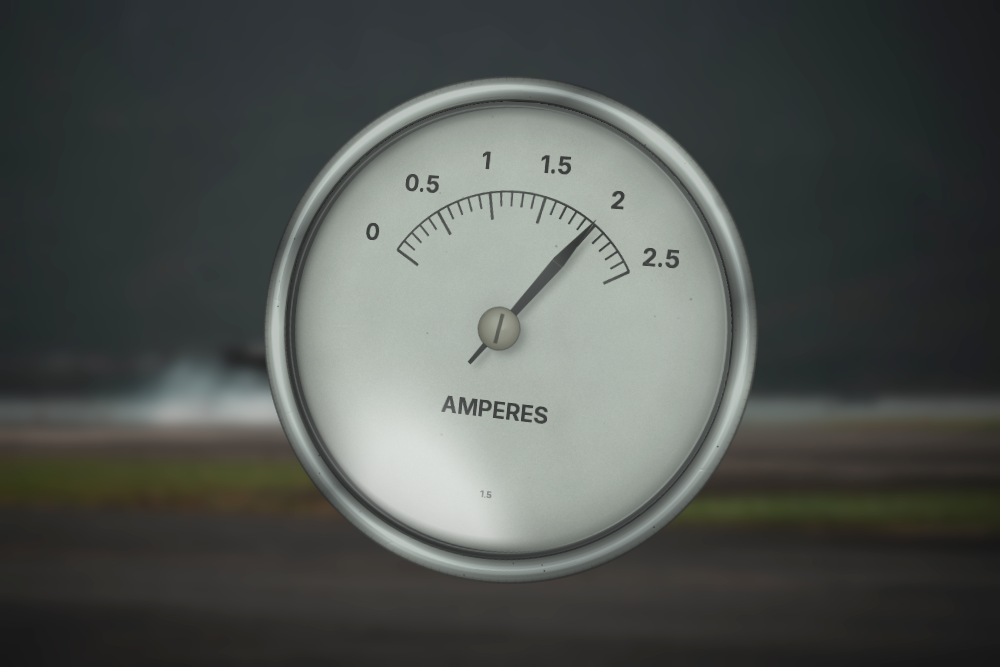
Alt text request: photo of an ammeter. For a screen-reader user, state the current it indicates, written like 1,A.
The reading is 2,A
